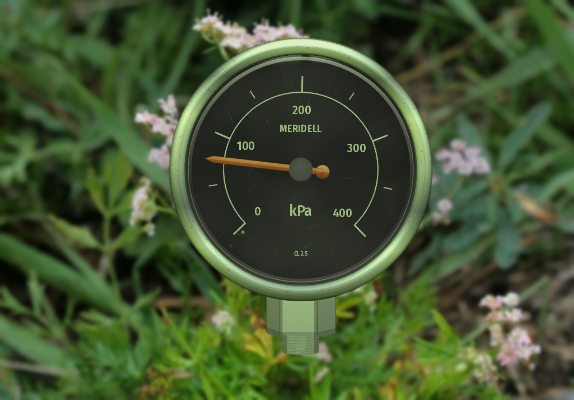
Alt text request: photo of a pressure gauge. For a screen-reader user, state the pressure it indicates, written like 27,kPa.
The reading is 75,kPa
